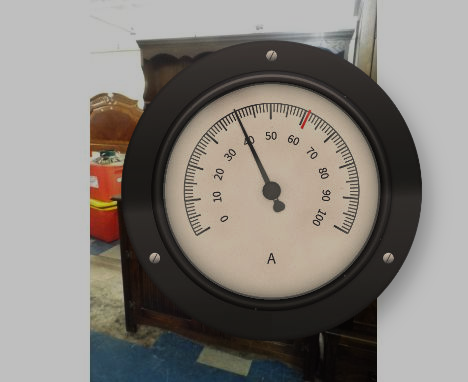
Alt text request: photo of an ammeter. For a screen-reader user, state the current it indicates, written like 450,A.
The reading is 40,A
